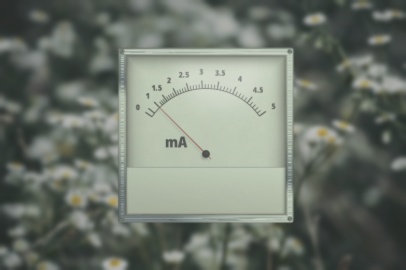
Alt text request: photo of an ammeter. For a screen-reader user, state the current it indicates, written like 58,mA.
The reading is 1,mA
